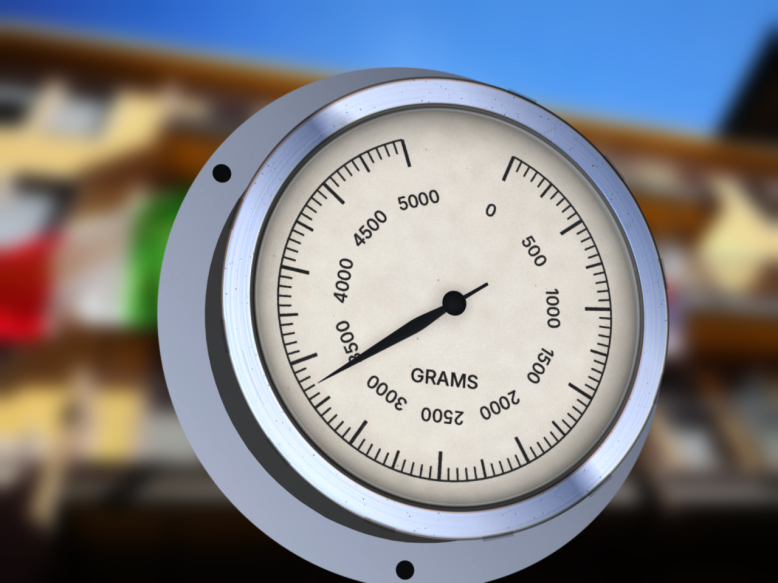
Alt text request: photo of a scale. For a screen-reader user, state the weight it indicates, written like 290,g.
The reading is 3350,g
